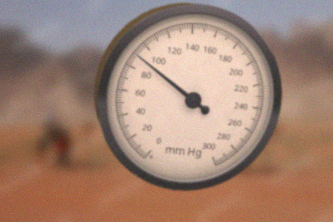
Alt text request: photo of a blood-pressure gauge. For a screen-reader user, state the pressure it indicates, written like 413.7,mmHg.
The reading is 90,mmHg
